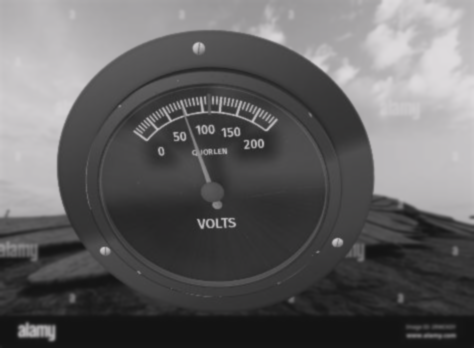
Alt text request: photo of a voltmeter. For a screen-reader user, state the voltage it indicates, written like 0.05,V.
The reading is 75,V
